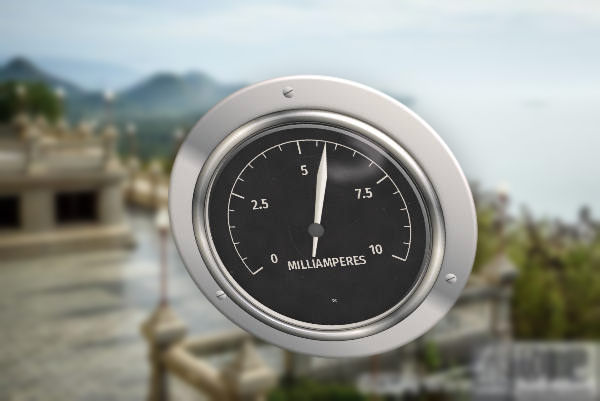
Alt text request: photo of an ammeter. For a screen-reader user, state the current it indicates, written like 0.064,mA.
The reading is 5.75,mA
